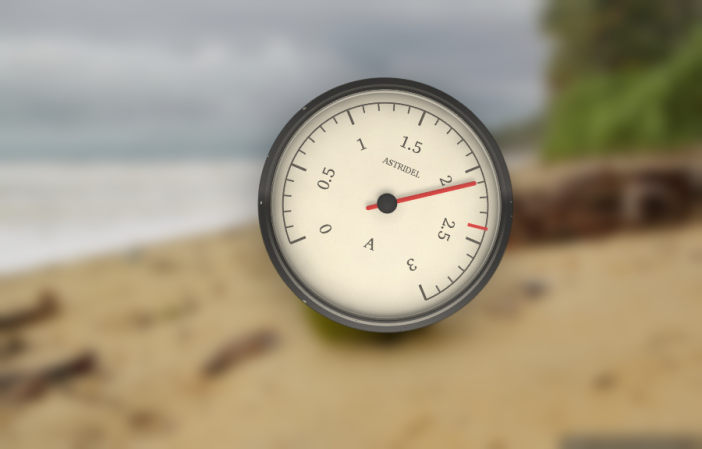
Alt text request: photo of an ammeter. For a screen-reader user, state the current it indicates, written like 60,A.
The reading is 2.1,A
